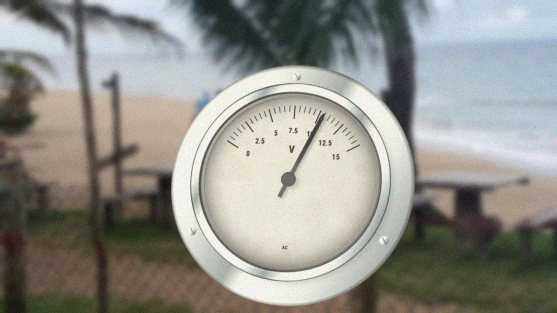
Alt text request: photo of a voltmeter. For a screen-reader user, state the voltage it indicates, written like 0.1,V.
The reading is 10.5,V
